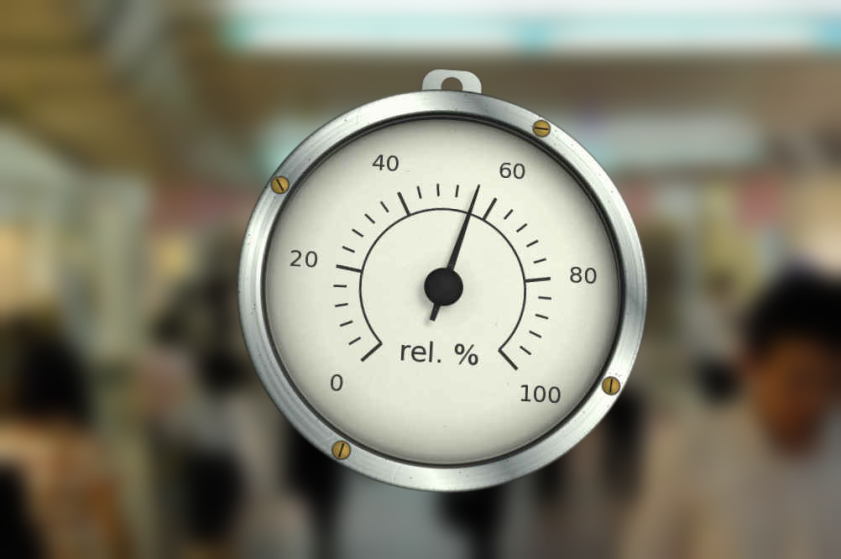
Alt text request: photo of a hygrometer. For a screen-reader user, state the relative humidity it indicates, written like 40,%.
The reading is 56,%
